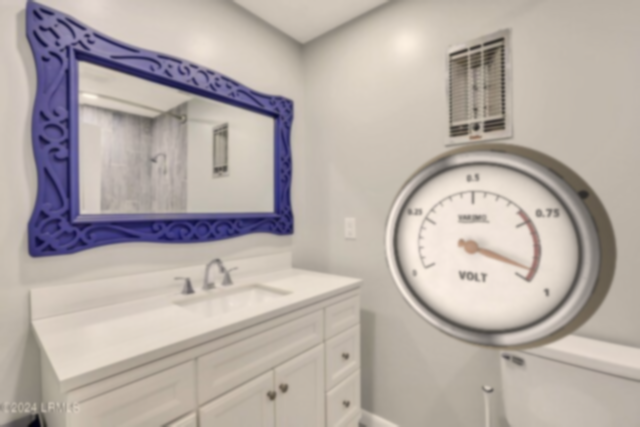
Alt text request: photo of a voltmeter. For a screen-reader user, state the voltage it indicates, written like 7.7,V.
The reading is 0.95,V
